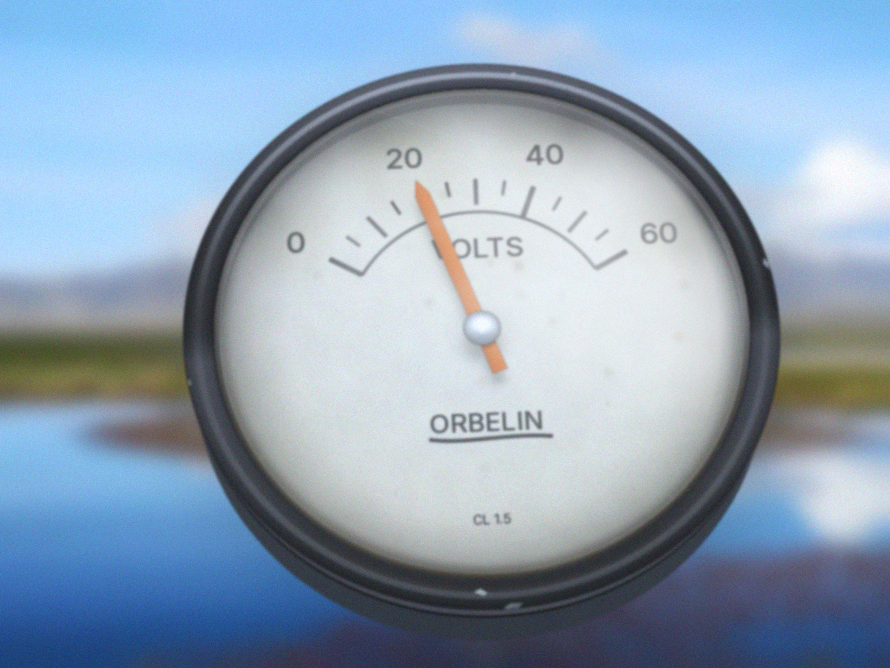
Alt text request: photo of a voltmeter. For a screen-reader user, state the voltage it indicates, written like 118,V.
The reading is 20,V
